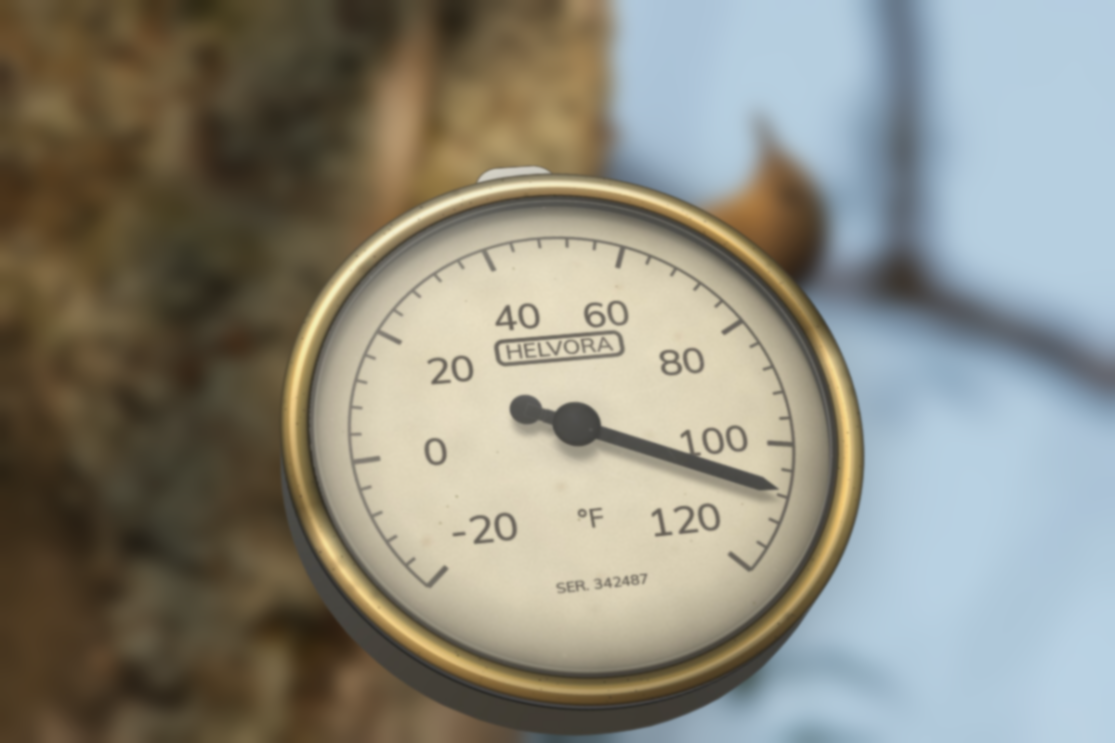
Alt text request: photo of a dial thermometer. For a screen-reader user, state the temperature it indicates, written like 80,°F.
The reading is 108,°F
